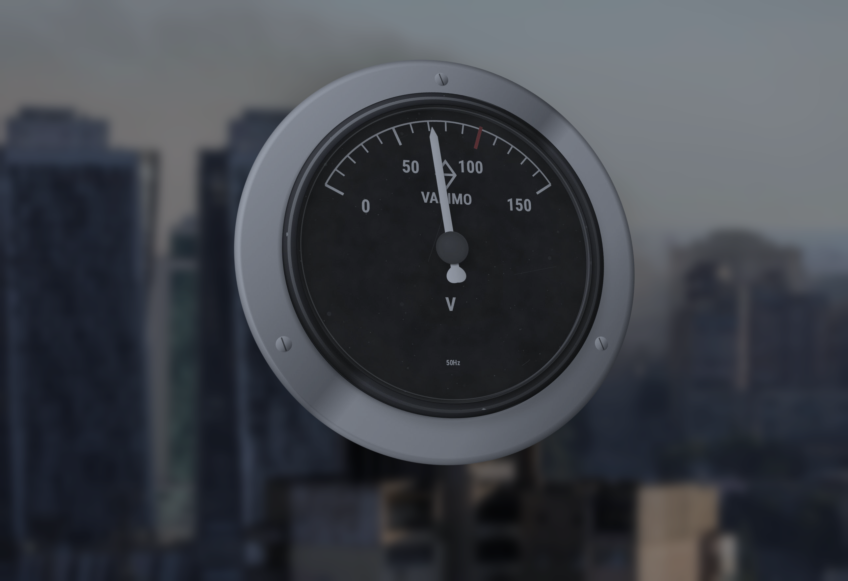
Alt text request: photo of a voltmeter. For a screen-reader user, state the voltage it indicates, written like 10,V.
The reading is 70,V
